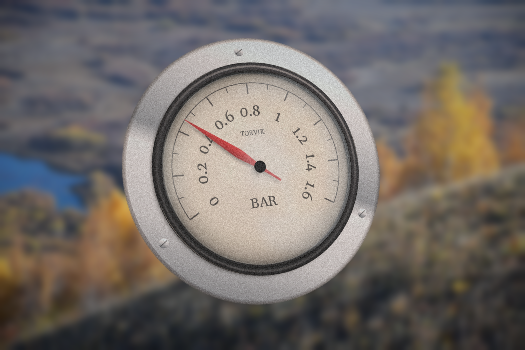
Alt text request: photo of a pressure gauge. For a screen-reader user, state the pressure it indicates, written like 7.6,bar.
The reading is 0.45,bar
